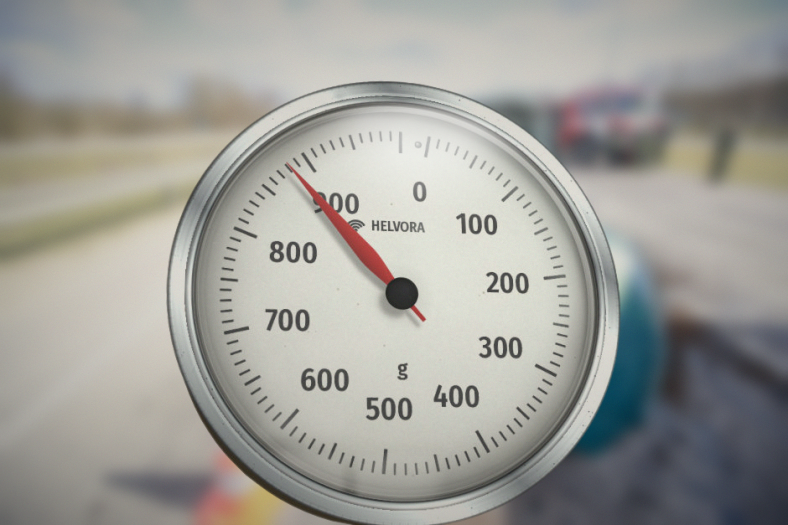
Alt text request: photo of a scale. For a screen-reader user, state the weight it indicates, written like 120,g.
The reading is 880,g
